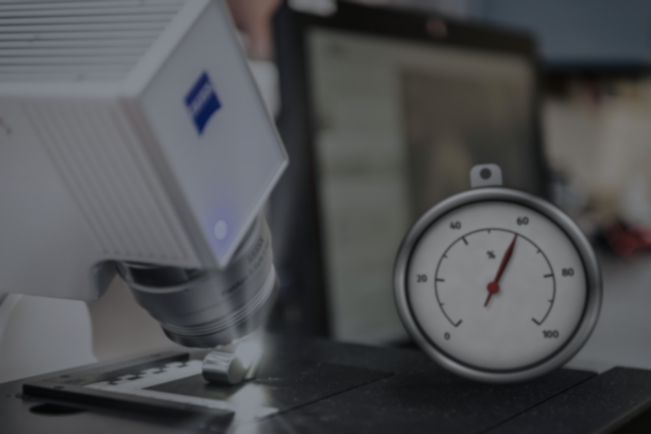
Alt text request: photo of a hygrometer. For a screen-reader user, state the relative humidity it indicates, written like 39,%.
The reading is 60,%
